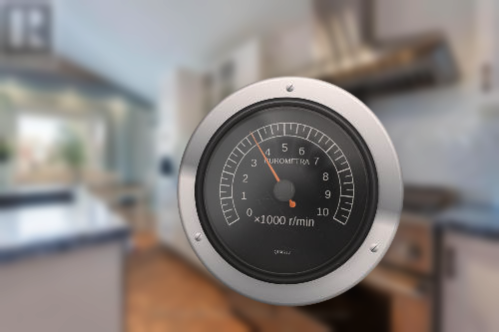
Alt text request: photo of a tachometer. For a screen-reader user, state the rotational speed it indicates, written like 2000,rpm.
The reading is 3750,rpm
